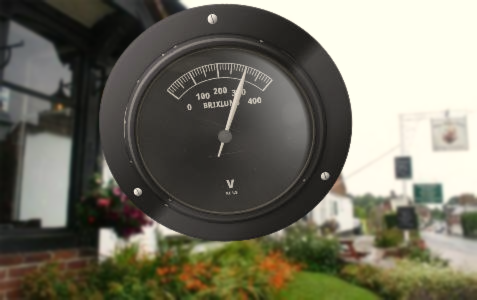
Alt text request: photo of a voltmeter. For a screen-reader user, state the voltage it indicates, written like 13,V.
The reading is 300,V
